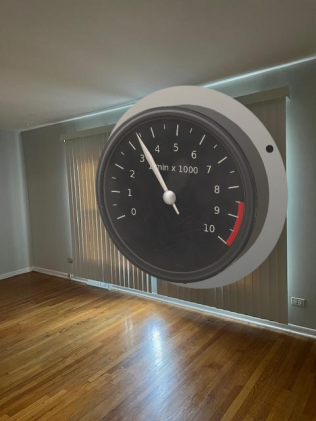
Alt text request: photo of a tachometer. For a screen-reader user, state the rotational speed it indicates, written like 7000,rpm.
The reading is 3500,rpm
